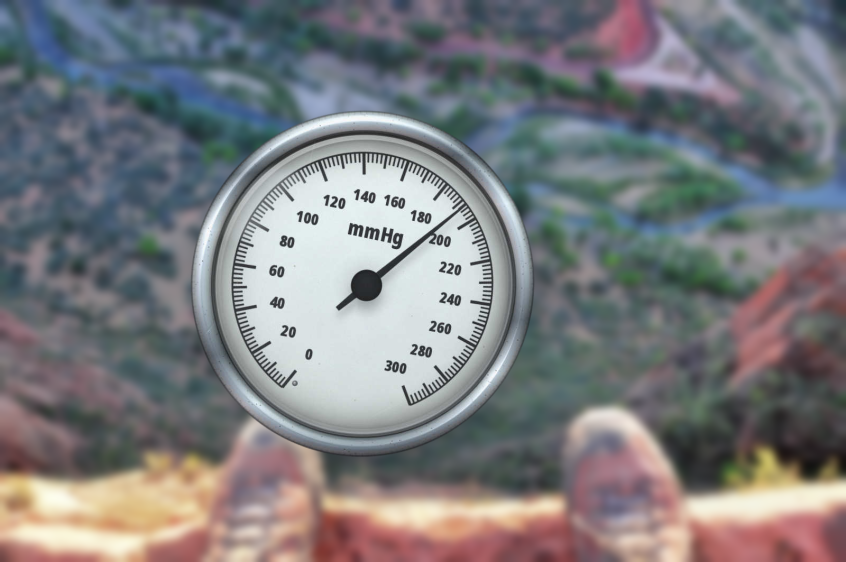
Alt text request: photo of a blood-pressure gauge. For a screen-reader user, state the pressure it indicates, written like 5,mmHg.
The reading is 192,mmHg
